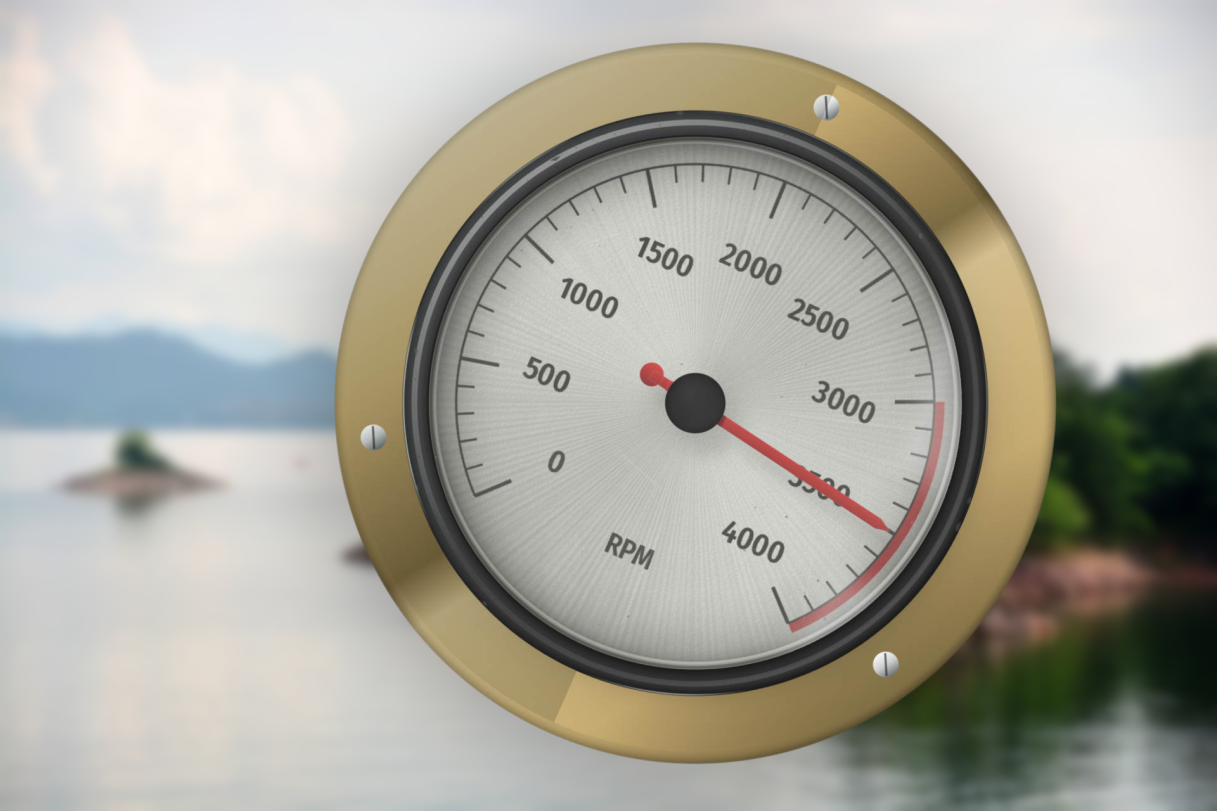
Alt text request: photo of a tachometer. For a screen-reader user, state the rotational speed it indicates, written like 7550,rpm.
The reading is 3500,rpm
